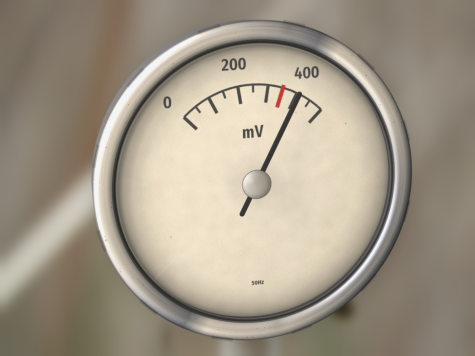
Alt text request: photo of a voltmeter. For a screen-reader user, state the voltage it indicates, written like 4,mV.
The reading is 400,mV
